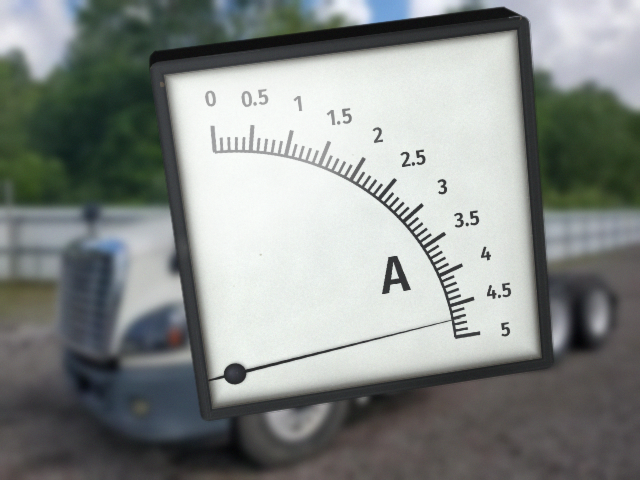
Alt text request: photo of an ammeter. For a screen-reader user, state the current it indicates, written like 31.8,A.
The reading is 4.7,A
